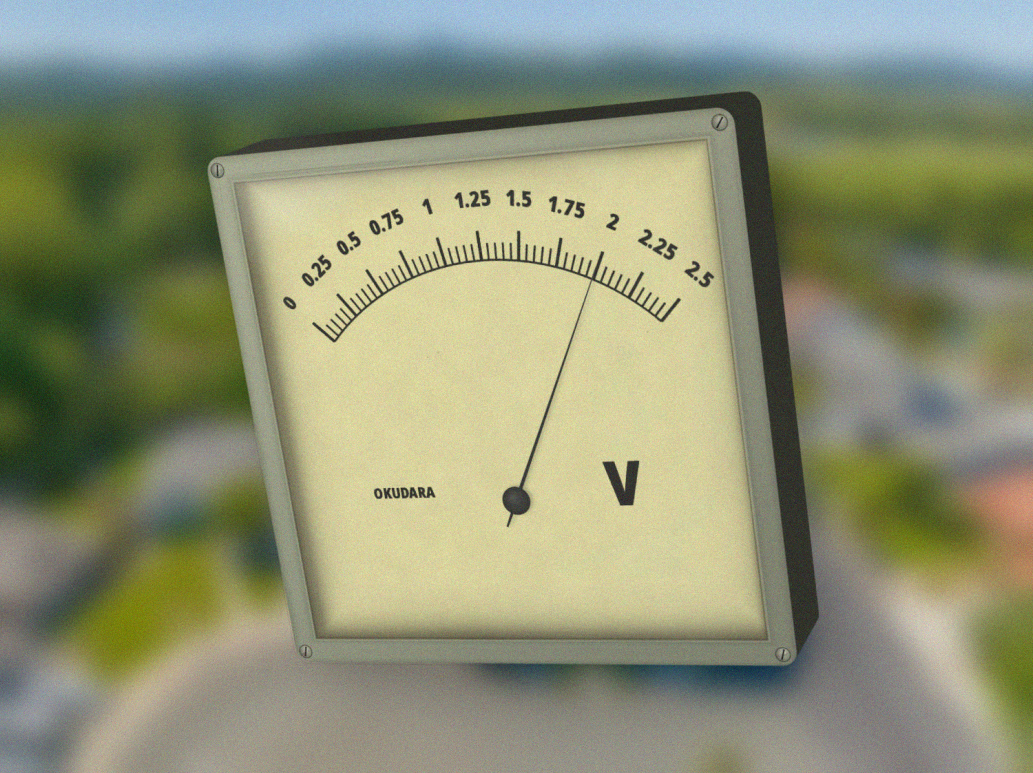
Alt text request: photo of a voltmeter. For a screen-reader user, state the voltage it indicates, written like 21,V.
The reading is 2,V
